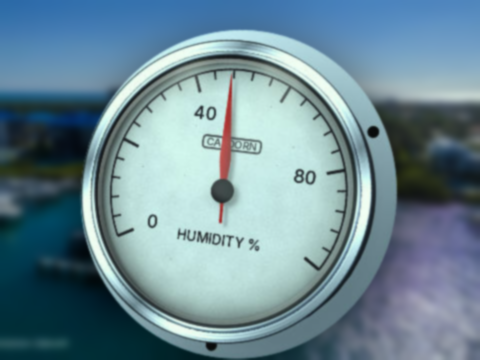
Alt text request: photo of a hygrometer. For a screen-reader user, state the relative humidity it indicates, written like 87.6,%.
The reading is 48,%
